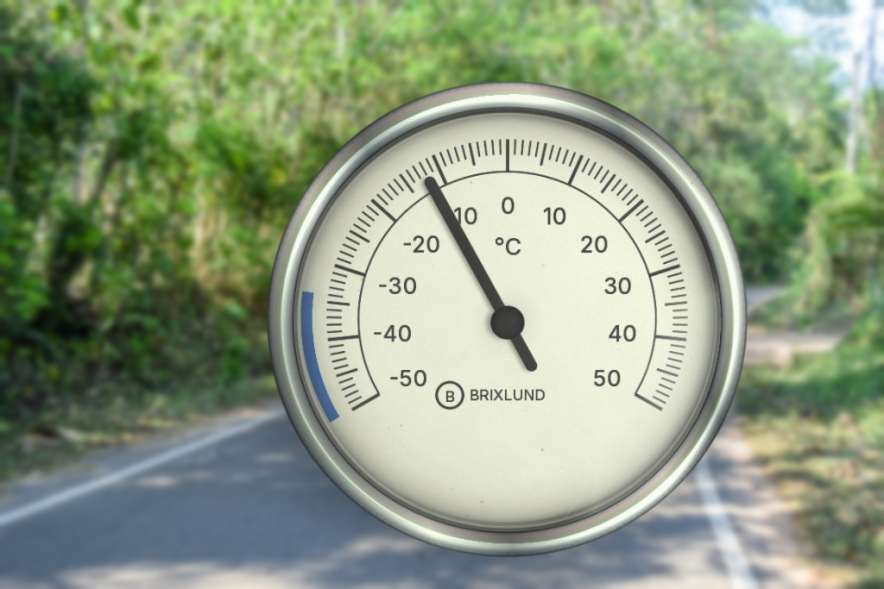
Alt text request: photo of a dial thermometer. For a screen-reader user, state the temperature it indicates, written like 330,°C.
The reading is -12,°C
